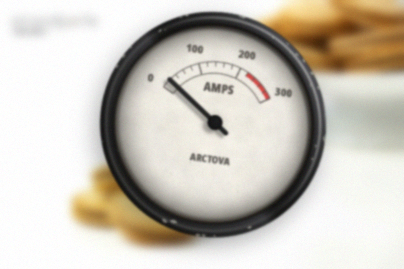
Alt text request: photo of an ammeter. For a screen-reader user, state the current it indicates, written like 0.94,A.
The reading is 20,A
